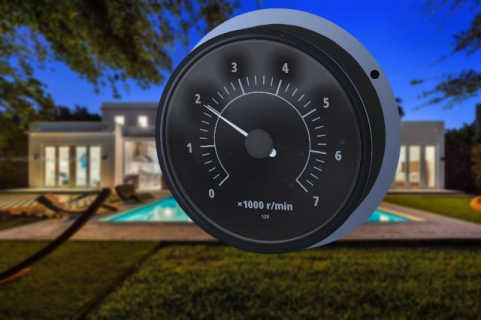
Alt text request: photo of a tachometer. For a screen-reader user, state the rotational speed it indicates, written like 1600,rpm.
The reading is 2000,rpm
